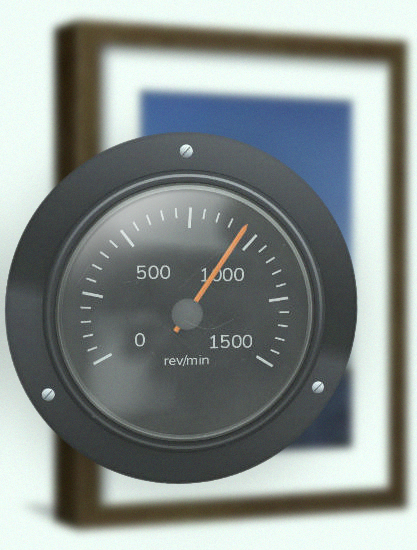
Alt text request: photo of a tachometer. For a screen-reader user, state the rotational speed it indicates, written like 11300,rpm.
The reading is 950,rpm
